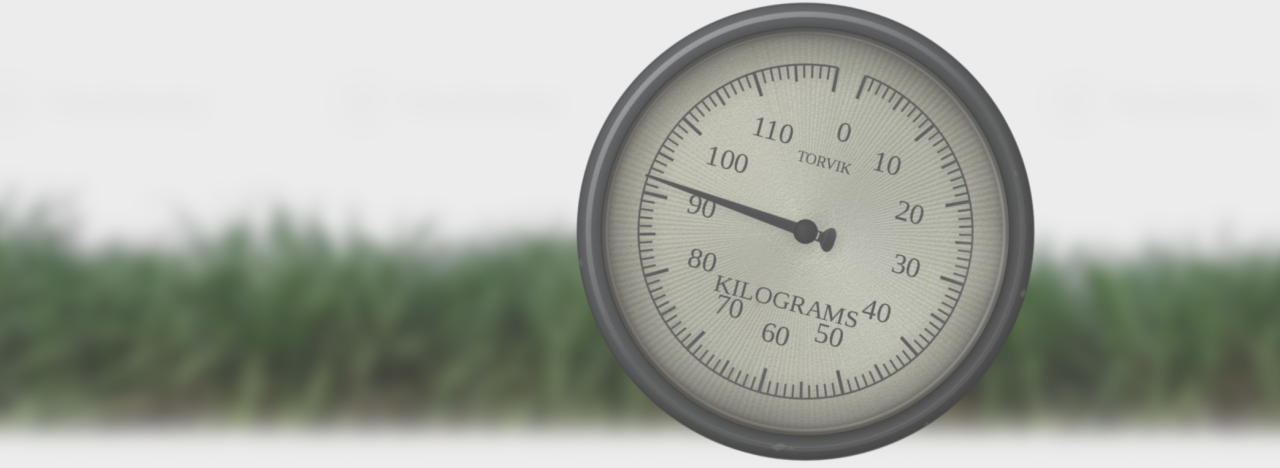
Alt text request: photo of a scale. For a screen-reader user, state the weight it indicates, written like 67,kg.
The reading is 92,kg
